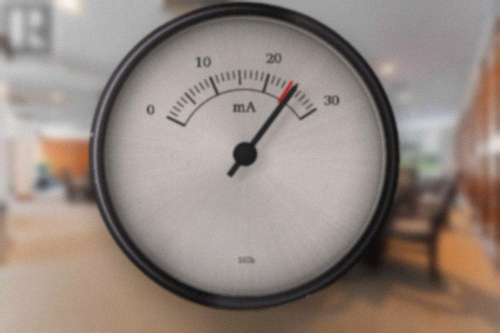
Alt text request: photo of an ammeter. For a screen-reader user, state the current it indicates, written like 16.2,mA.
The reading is 25,mA
